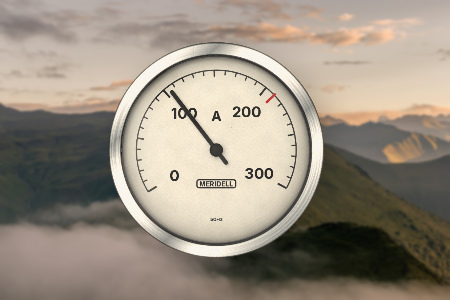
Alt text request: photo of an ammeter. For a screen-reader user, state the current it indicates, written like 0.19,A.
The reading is 105,A
